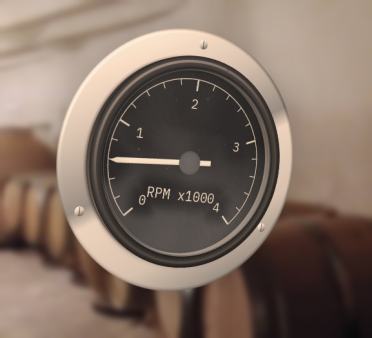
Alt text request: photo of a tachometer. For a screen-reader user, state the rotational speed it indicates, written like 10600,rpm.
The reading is 600,rpm
